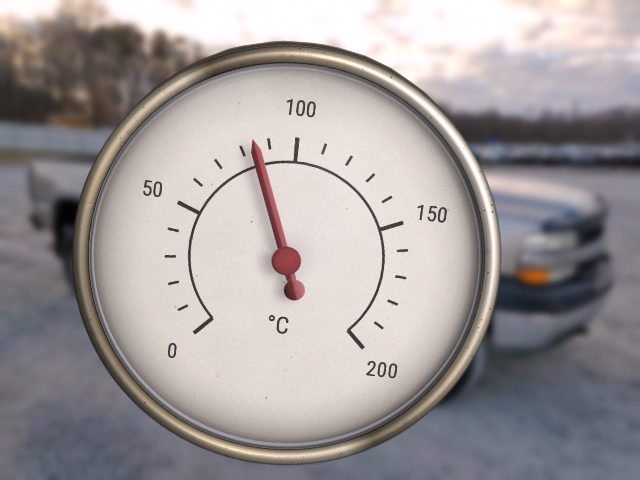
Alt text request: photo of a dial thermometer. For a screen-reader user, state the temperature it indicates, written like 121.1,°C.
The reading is 85,°C
